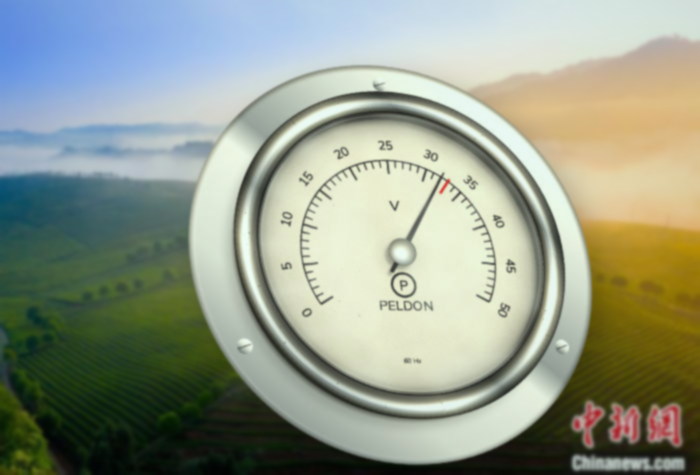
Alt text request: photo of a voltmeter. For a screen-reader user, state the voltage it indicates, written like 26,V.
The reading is 32,V
